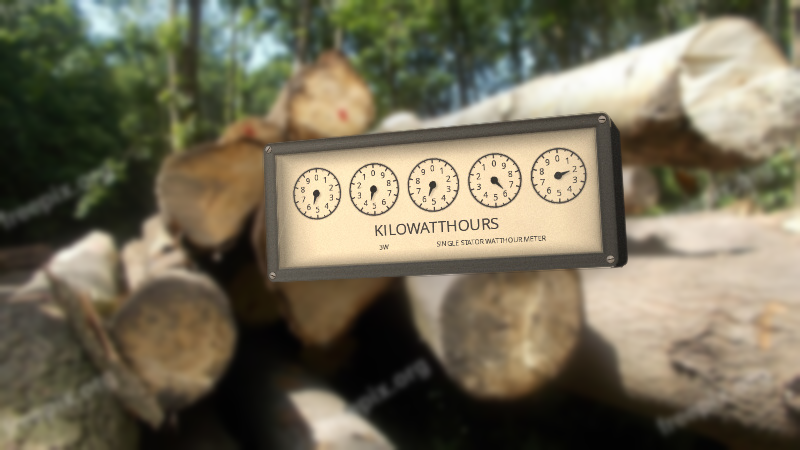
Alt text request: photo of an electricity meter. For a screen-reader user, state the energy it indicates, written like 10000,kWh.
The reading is 54562,kWh
